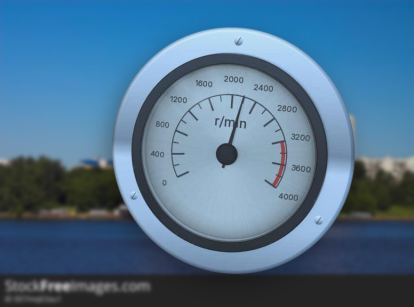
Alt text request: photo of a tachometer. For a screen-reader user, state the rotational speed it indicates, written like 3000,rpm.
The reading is 2200,rpm
